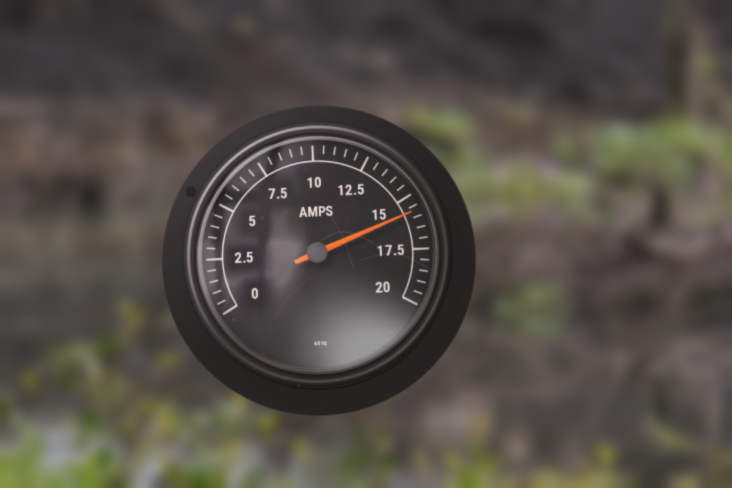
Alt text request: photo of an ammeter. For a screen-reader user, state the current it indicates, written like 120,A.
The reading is 15.75,A
